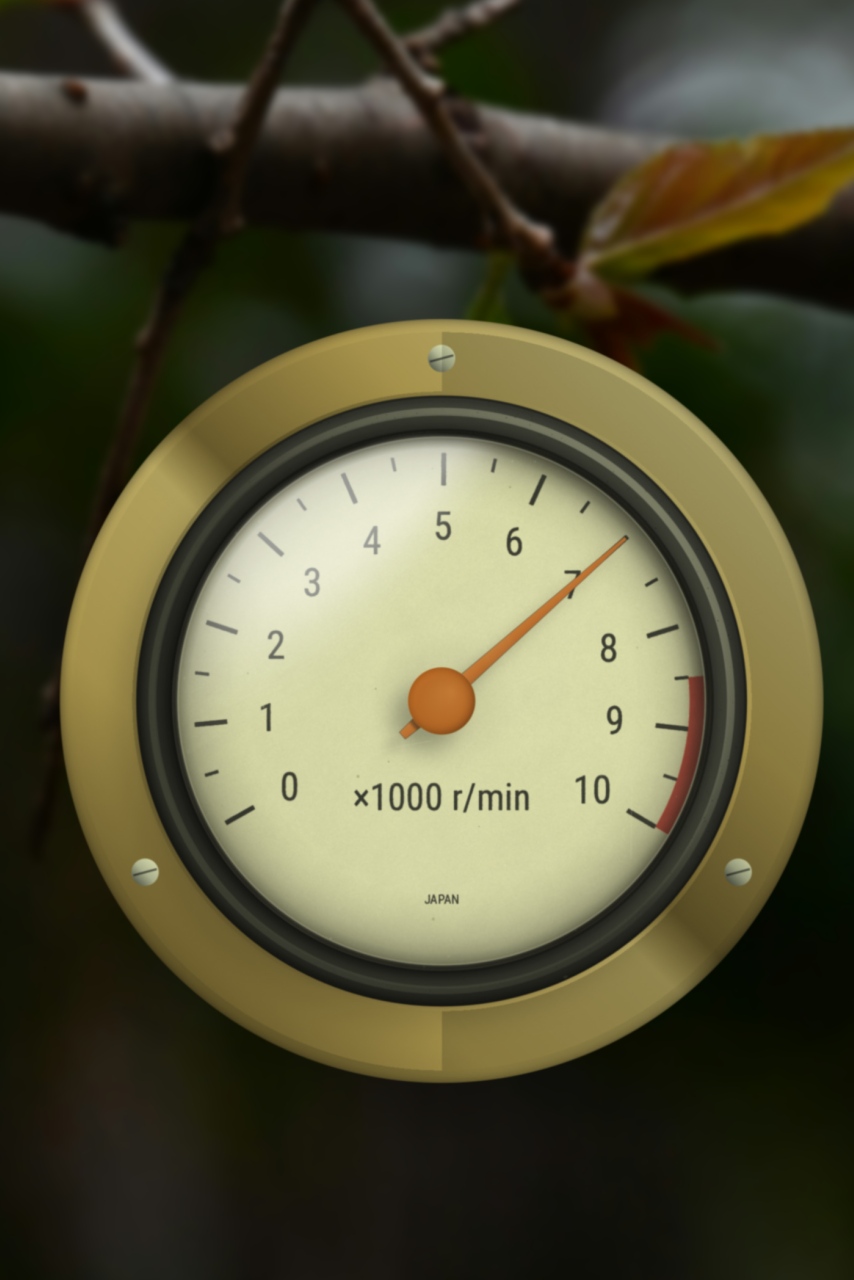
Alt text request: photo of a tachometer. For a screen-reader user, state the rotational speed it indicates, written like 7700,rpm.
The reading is 7000,rpm
